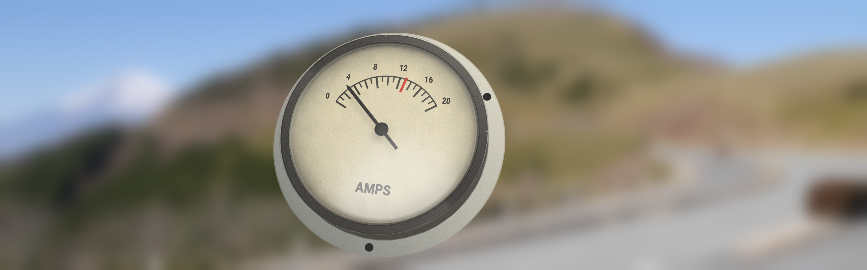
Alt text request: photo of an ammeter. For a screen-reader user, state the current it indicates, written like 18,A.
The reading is 3,A
